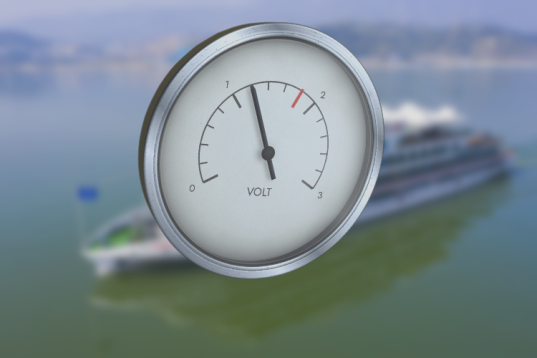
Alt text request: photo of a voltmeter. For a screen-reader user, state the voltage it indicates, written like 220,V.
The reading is 1.2,V
